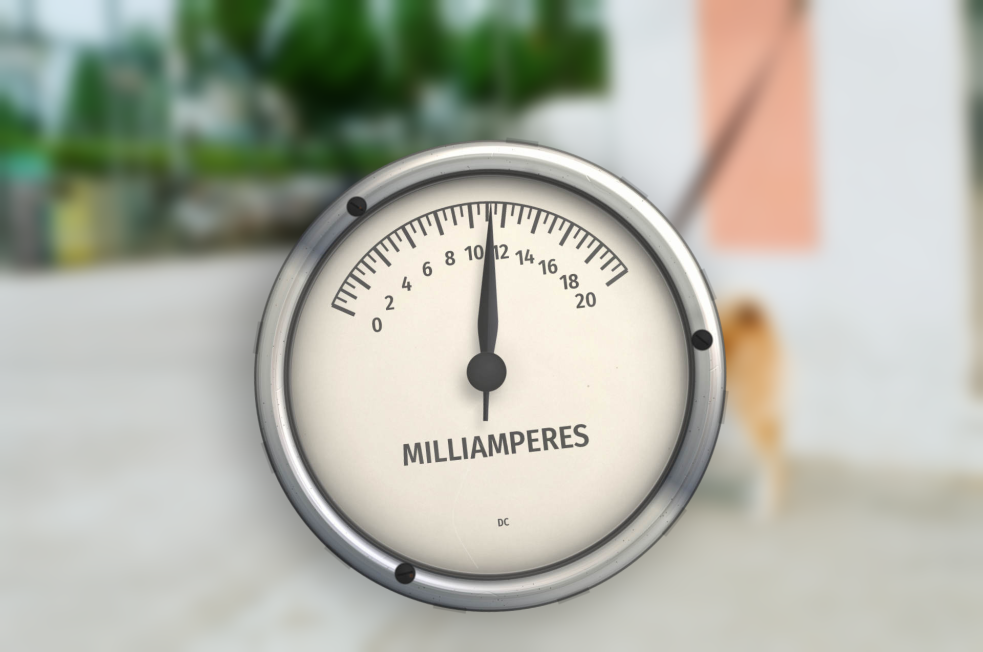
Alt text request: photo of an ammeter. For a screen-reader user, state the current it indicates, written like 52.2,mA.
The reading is 11.25,mA
